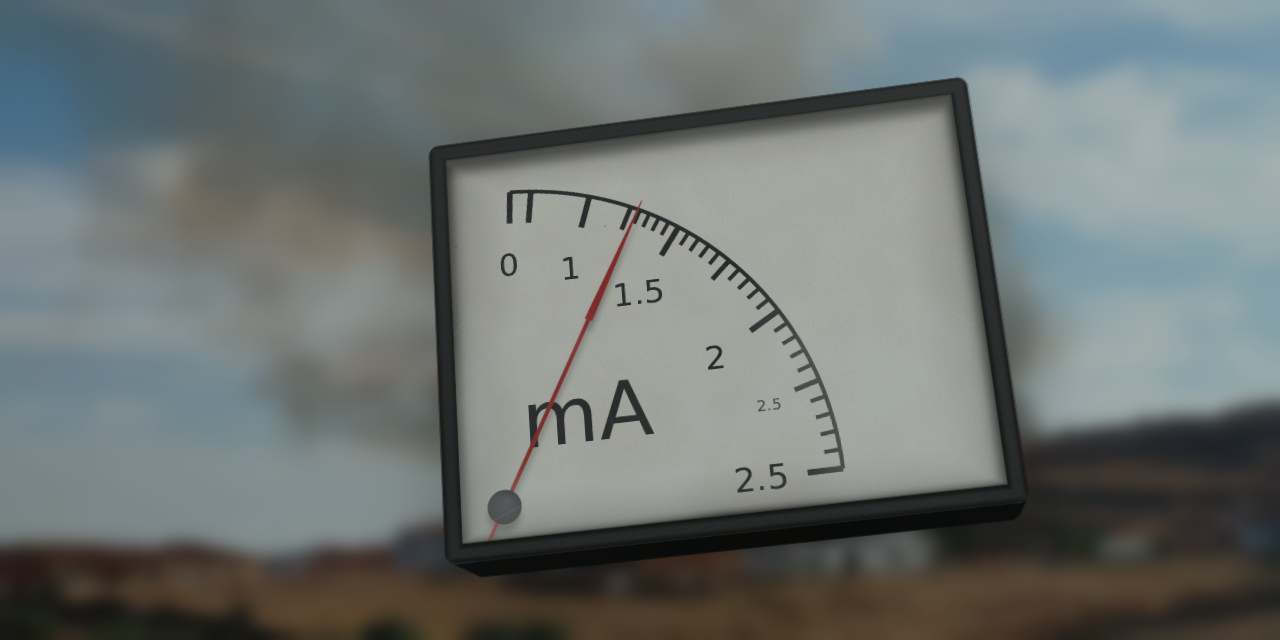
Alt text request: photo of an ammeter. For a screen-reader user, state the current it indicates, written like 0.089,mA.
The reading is 1.3,mA
